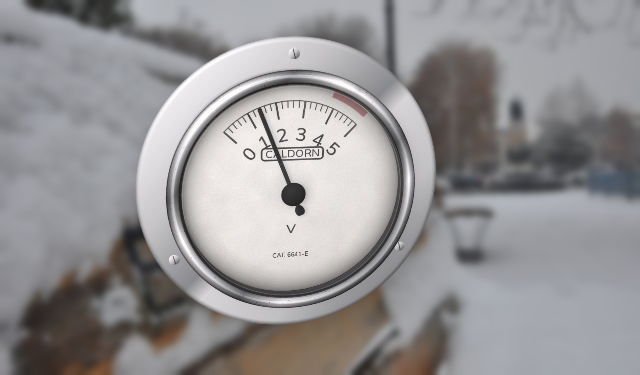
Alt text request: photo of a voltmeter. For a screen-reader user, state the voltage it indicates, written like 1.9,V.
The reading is 1.4,V
